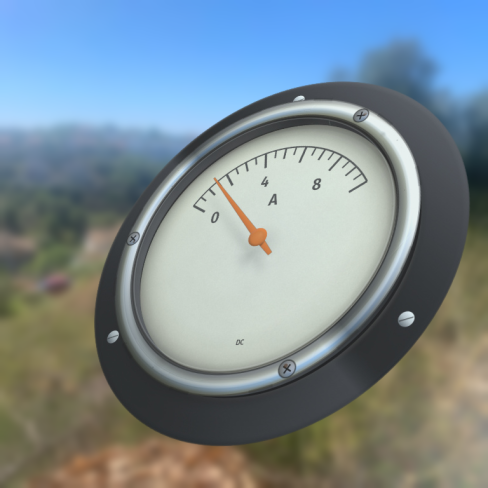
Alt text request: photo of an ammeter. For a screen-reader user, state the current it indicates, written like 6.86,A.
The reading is 1.5,A
